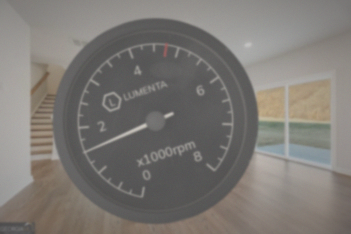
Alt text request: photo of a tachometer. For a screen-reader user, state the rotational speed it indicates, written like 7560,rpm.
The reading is 1500,rpm
